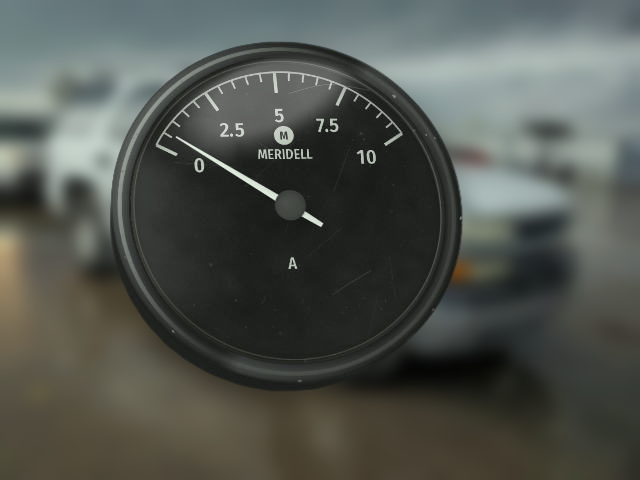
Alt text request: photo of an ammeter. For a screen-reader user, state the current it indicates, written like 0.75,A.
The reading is 0.5,A
